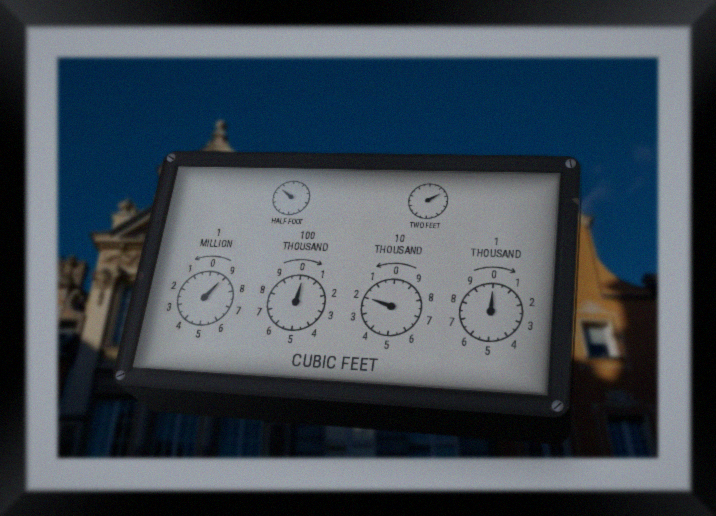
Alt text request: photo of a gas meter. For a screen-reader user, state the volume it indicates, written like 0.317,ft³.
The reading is 902000,ft³
